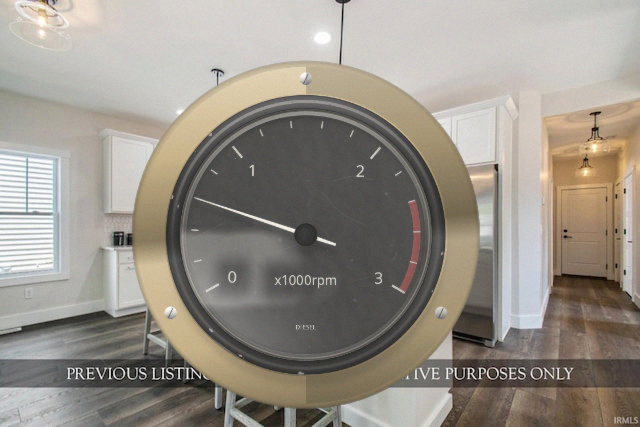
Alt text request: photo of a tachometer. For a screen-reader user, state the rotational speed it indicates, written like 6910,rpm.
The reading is 600,rpm
